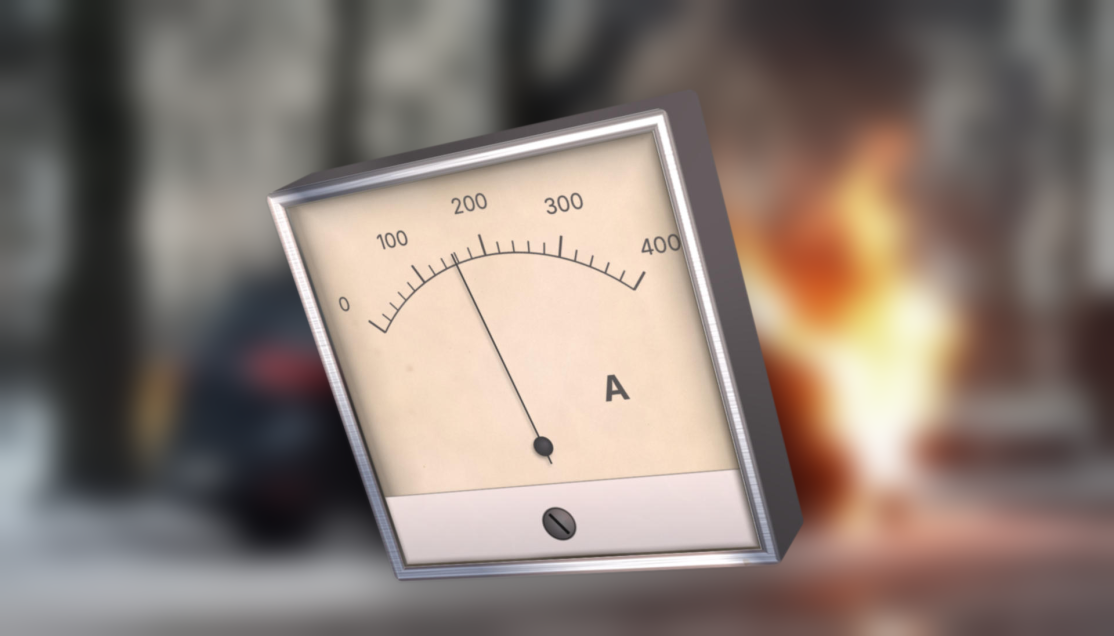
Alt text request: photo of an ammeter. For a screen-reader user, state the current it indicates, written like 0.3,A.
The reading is 160,A
